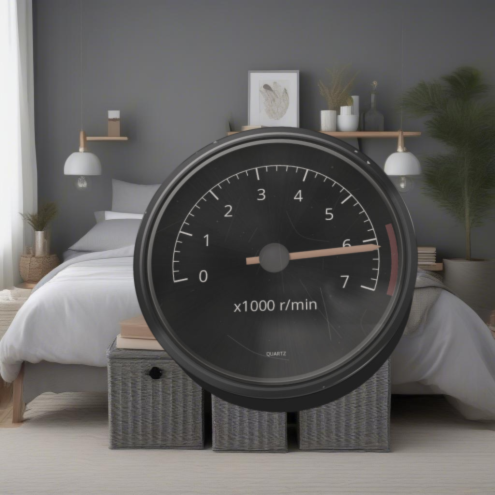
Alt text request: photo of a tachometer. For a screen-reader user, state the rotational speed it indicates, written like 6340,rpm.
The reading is 6200,rpm
